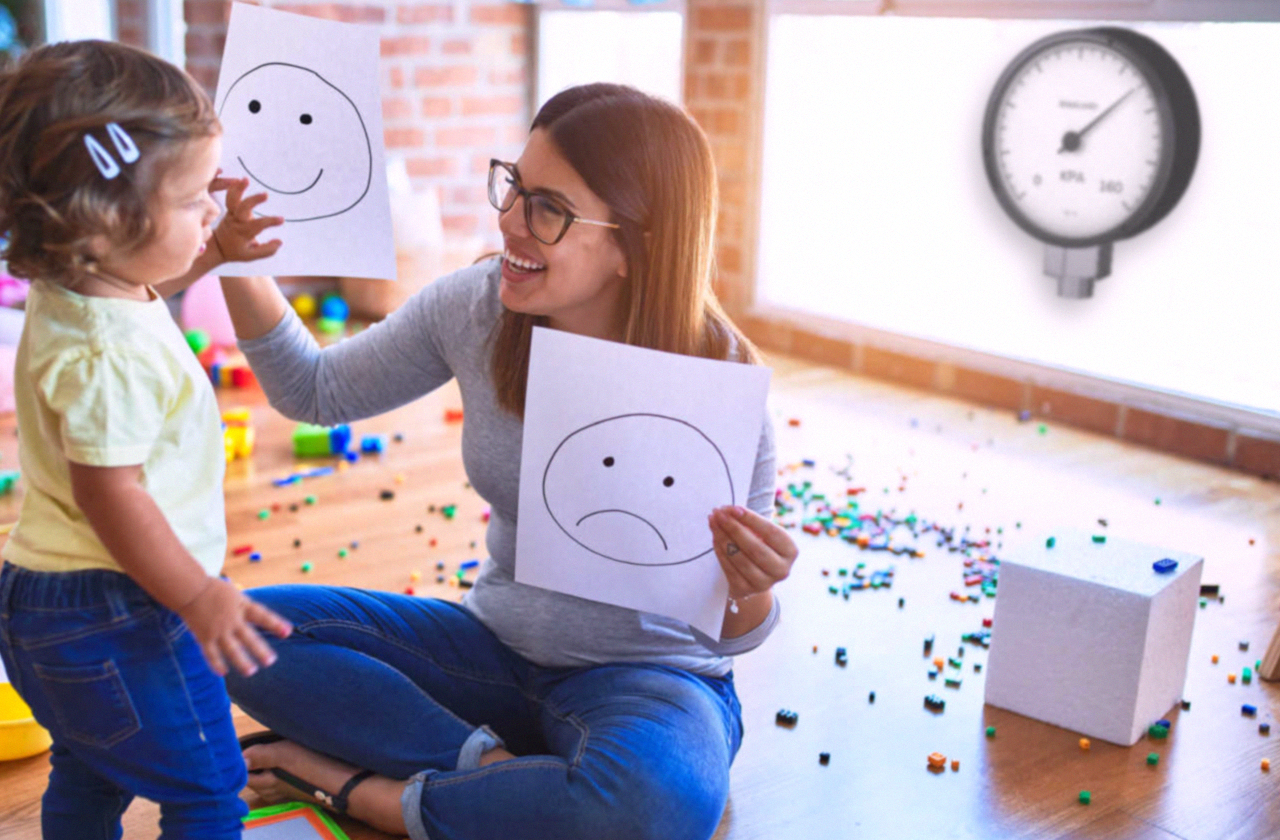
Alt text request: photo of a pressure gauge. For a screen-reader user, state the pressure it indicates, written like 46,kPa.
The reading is 110,kPa
